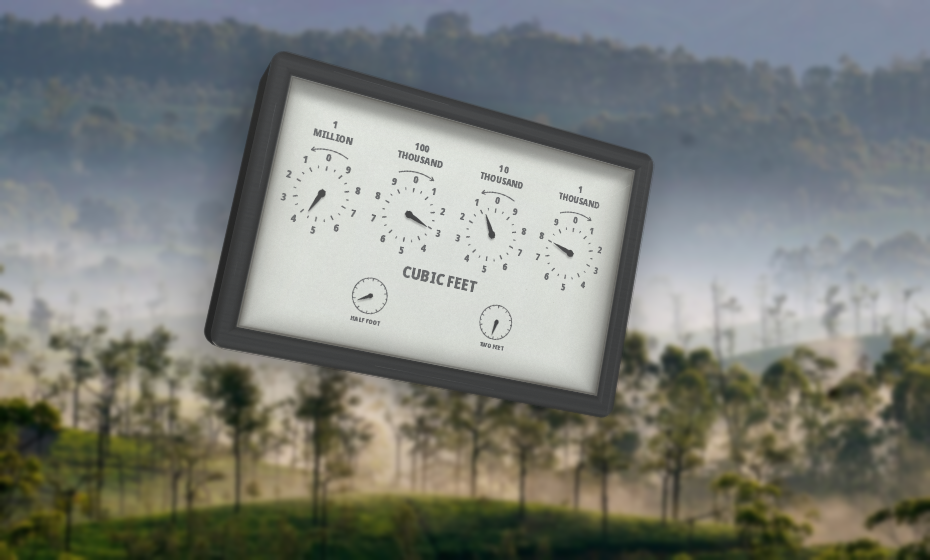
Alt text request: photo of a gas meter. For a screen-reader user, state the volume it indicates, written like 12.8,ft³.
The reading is 430800,ft³
